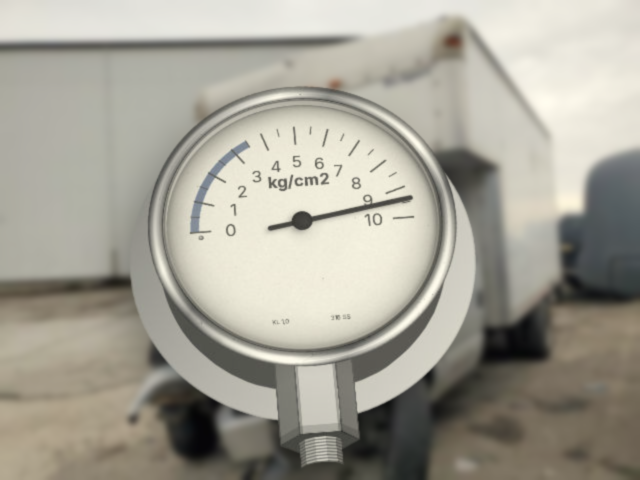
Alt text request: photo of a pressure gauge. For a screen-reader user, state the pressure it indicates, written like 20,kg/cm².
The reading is 9.5,kg/cm²
